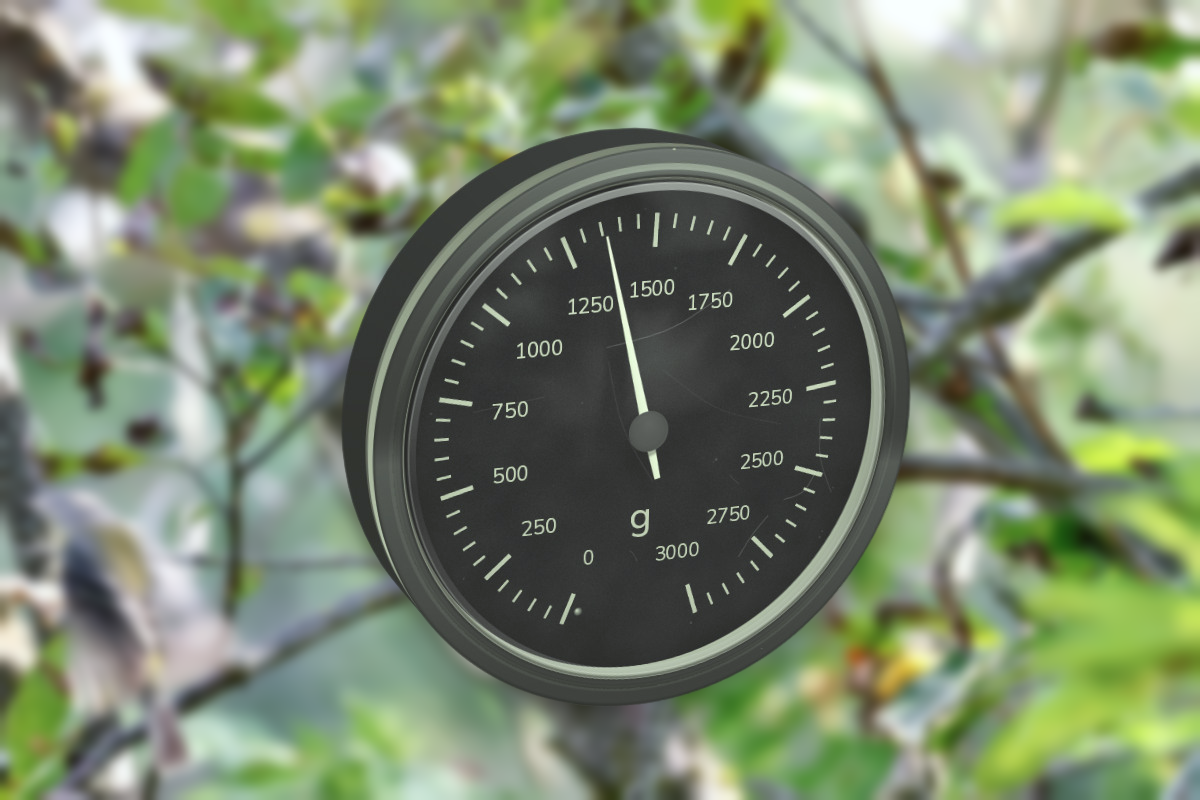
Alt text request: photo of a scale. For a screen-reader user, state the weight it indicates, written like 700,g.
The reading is 1350,g
